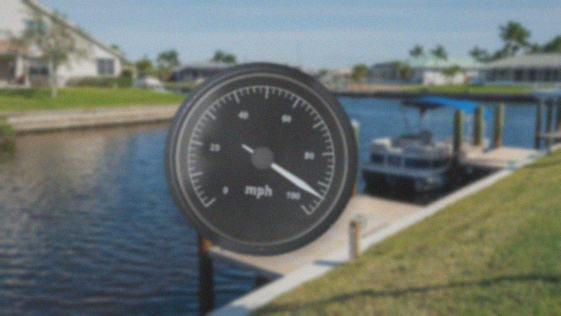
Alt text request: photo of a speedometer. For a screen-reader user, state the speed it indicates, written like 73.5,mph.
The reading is 94,mph
